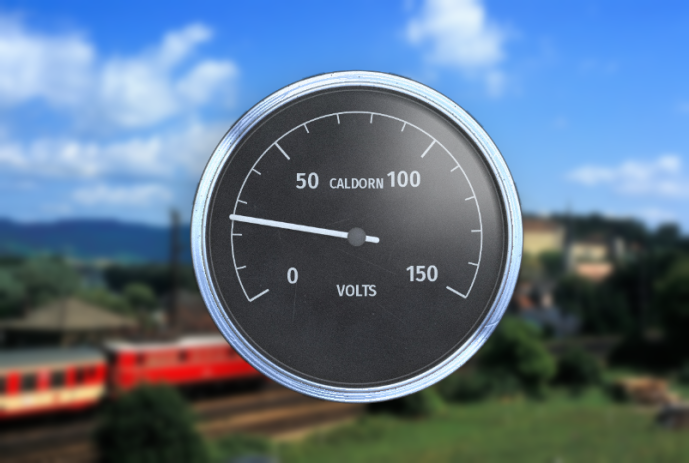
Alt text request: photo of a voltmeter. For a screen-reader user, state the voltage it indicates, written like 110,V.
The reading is 25,V
